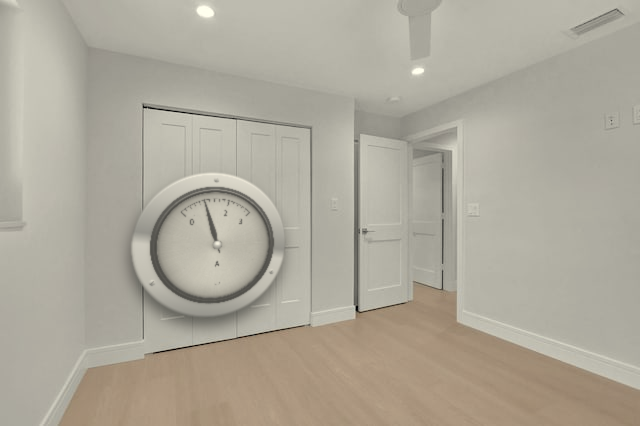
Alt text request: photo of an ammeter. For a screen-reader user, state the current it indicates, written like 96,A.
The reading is 1,A
